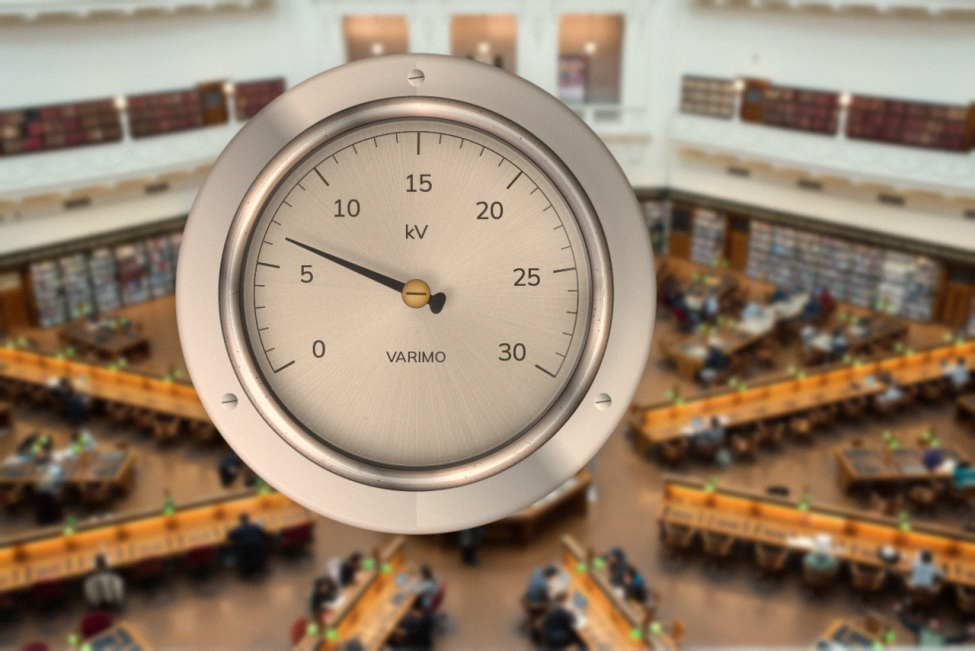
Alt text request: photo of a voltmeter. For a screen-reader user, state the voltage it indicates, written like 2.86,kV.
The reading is 6.5,kV
